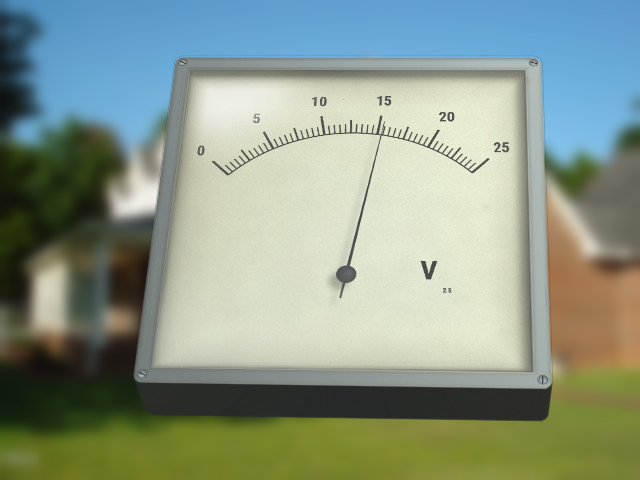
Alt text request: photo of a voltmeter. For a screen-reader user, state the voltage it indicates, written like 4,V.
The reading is 15.5,V
